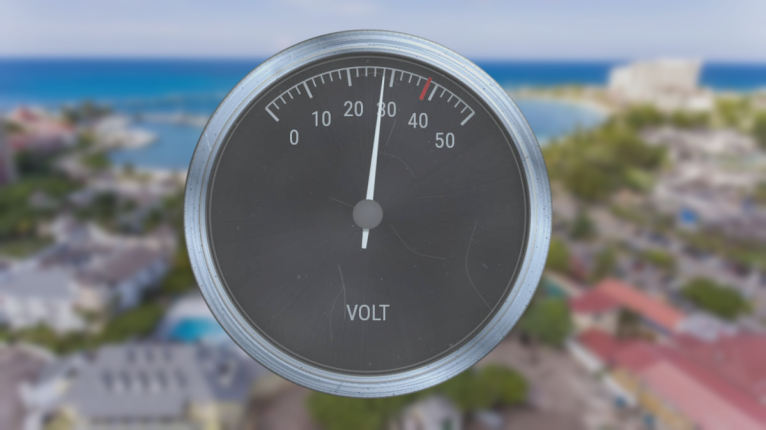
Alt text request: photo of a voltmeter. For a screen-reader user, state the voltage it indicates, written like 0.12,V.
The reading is 28,V
